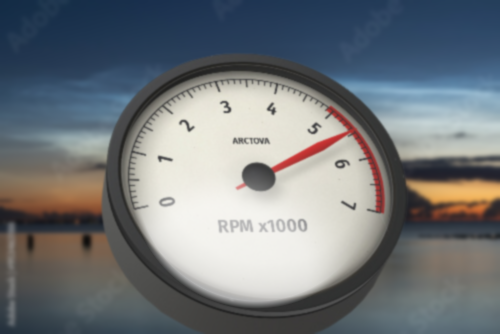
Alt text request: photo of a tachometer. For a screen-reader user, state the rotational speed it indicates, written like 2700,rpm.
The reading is 5500,rpm
